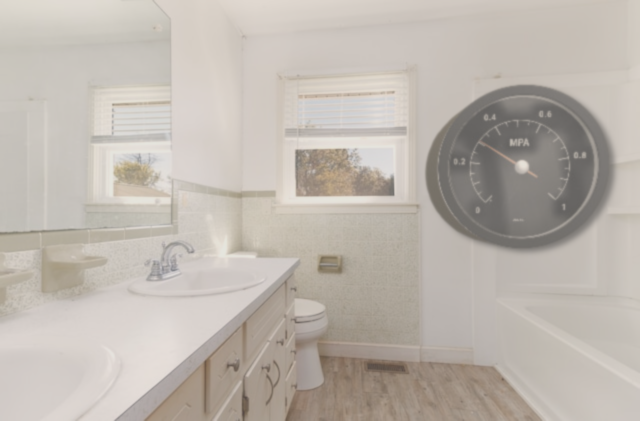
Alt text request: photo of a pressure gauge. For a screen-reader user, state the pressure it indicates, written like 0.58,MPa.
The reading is 0.3,MPa
